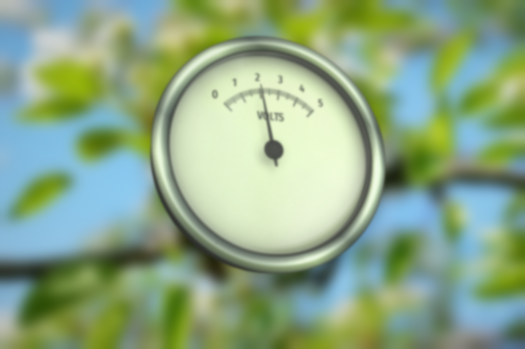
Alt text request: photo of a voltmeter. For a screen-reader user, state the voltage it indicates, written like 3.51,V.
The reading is 2,V
